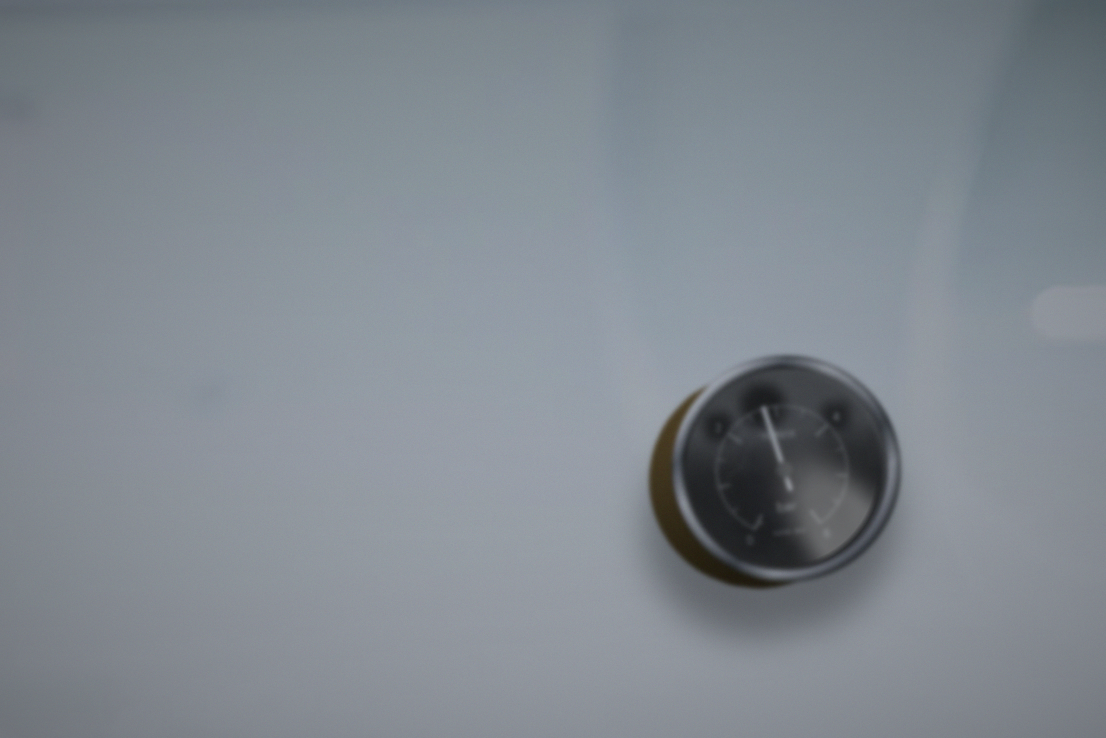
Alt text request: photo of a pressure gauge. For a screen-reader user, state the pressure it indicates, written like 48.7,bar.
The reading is 2.75,bar
